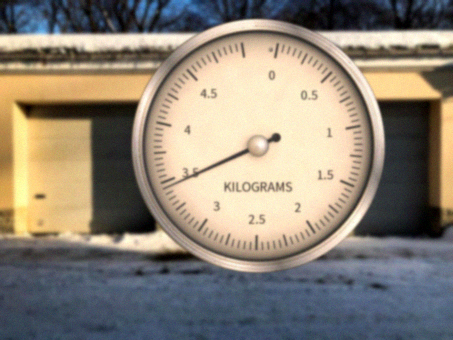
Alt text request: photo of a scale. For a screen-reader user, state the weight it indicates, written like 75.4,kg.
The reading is 3.45,kg
